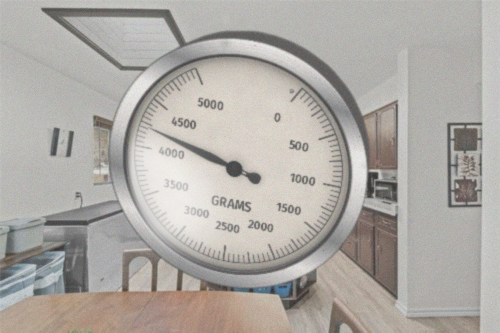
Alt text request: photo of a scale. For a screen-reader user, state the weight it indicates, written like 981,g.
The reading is 4250,g
